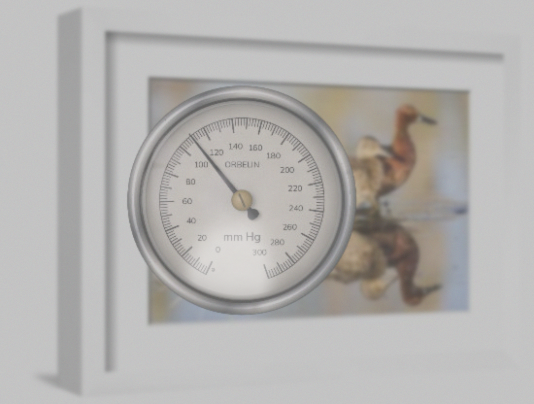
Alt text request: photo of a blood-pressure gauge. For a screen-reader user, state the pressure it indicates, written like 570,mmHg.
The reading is 110,mmHg
